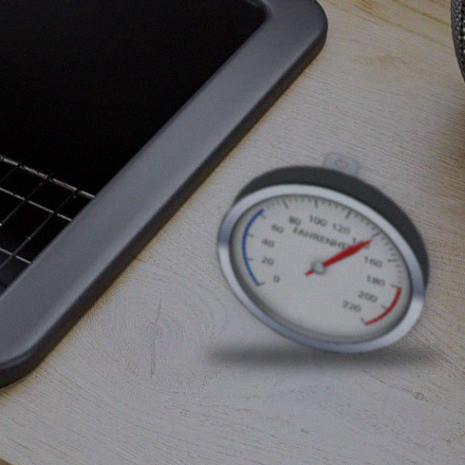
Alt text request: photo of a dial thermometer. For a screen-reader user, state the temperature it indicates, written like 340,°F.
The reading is 140,°F
